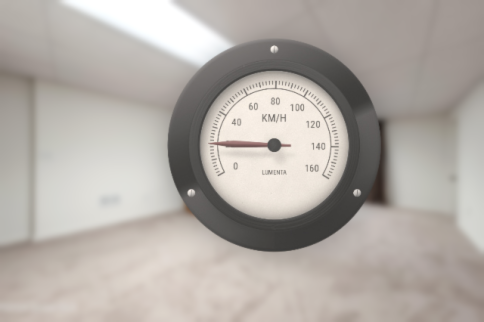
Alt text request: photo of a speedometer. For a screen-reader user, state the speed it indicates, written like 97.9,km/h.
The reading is 20,km/h
